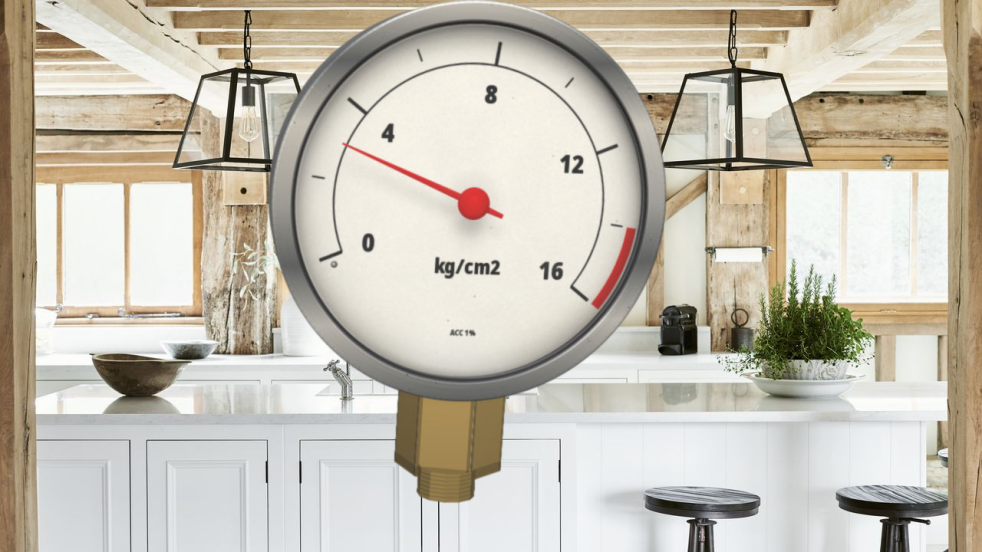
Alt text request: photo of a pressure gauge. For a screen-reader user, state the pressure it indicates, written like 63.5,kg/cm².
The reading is 3,kg/cm²
